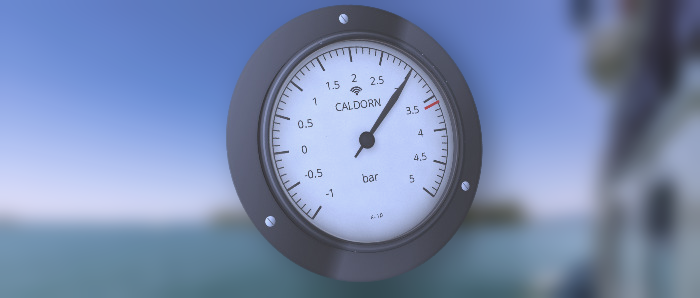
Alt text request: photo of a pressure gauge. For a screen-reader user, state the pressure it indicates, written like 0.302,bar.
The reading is 3,bar
